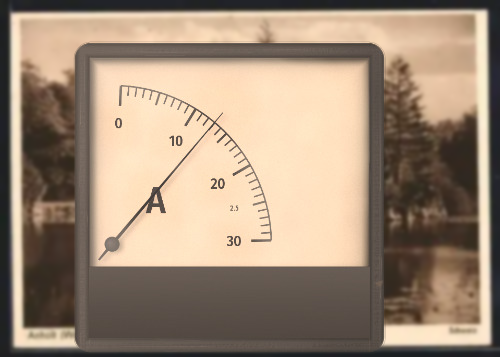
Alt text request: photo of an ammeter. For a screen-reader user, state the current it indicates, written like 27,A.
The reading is 13,A
